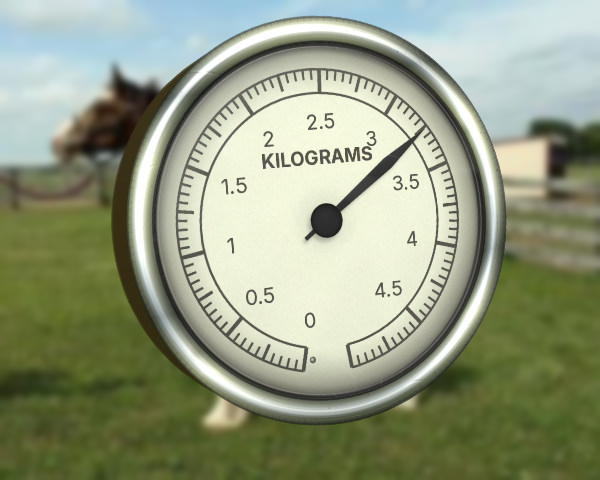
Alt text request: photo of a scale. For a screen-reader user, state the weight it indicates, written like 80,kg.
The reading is 3.25,kg
